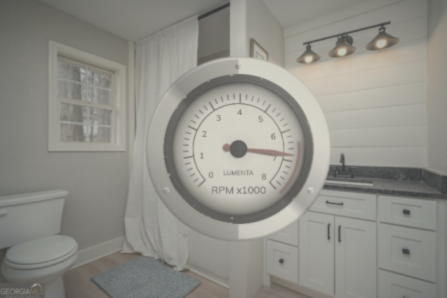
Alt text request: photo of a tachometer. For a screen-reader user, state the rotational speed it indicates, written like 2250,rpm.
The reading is 6800,rpm
